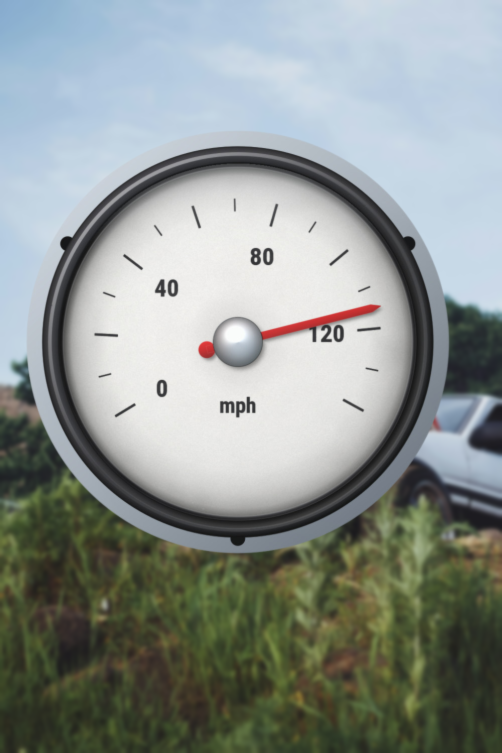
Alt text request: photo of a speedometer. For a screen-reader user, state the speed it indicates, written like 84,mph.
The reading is 115,mph
